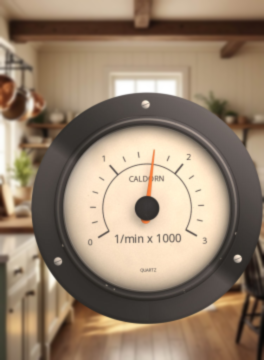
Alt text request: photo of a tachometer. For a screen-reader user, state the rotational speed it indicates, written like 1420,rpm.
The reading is 1600,rpm
